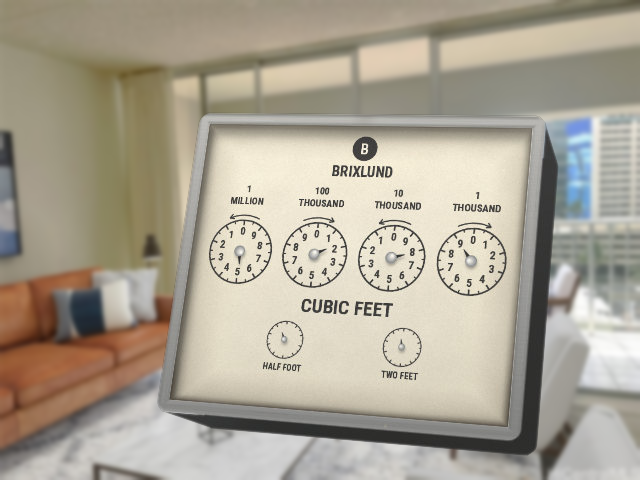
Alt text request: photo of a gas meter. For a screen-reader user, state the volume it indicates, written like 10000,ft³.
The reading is 517900,ft³
